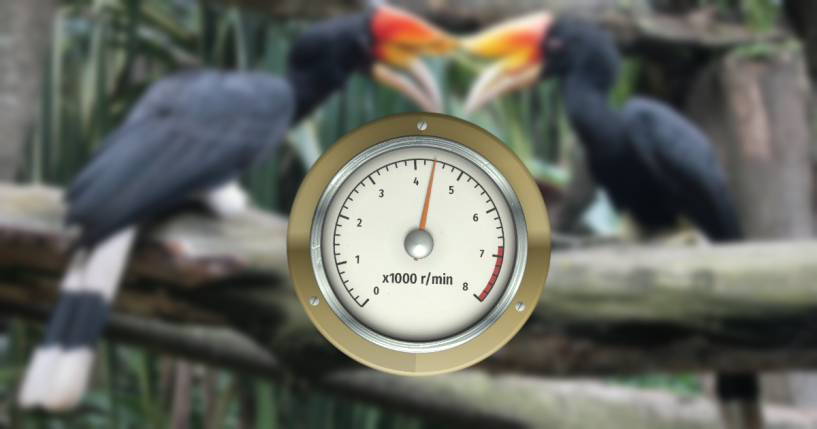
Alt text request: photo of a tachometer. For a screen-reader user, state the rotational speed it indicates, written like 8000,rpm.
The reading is 4400,rpm
